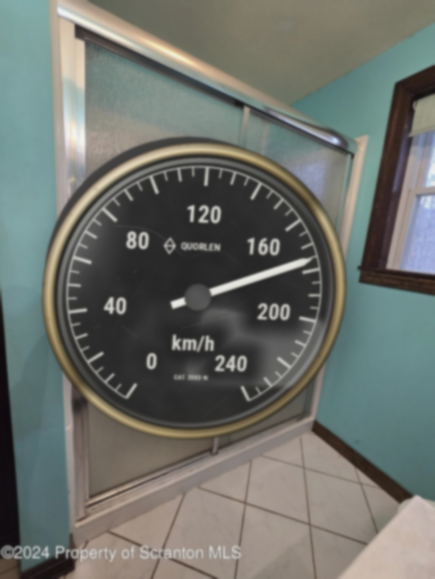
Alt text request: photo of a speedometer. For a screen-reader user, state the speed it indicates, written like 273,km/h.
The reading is 175,km/h
